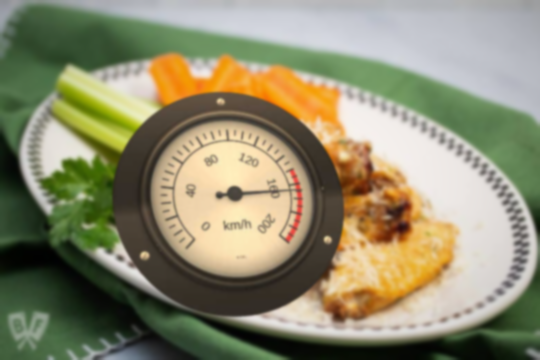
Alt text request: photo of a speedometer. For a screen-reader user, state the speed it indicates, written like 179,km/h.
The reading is 165,km/h
